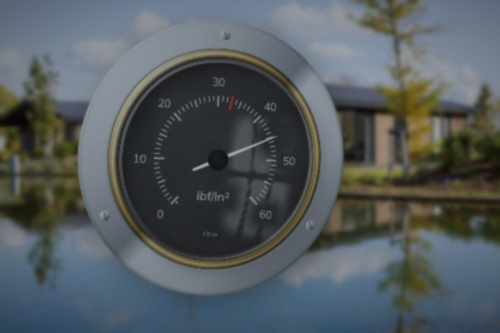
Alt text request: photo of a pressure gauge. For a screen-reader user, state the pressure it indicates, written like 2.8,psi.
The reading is 45,psi
